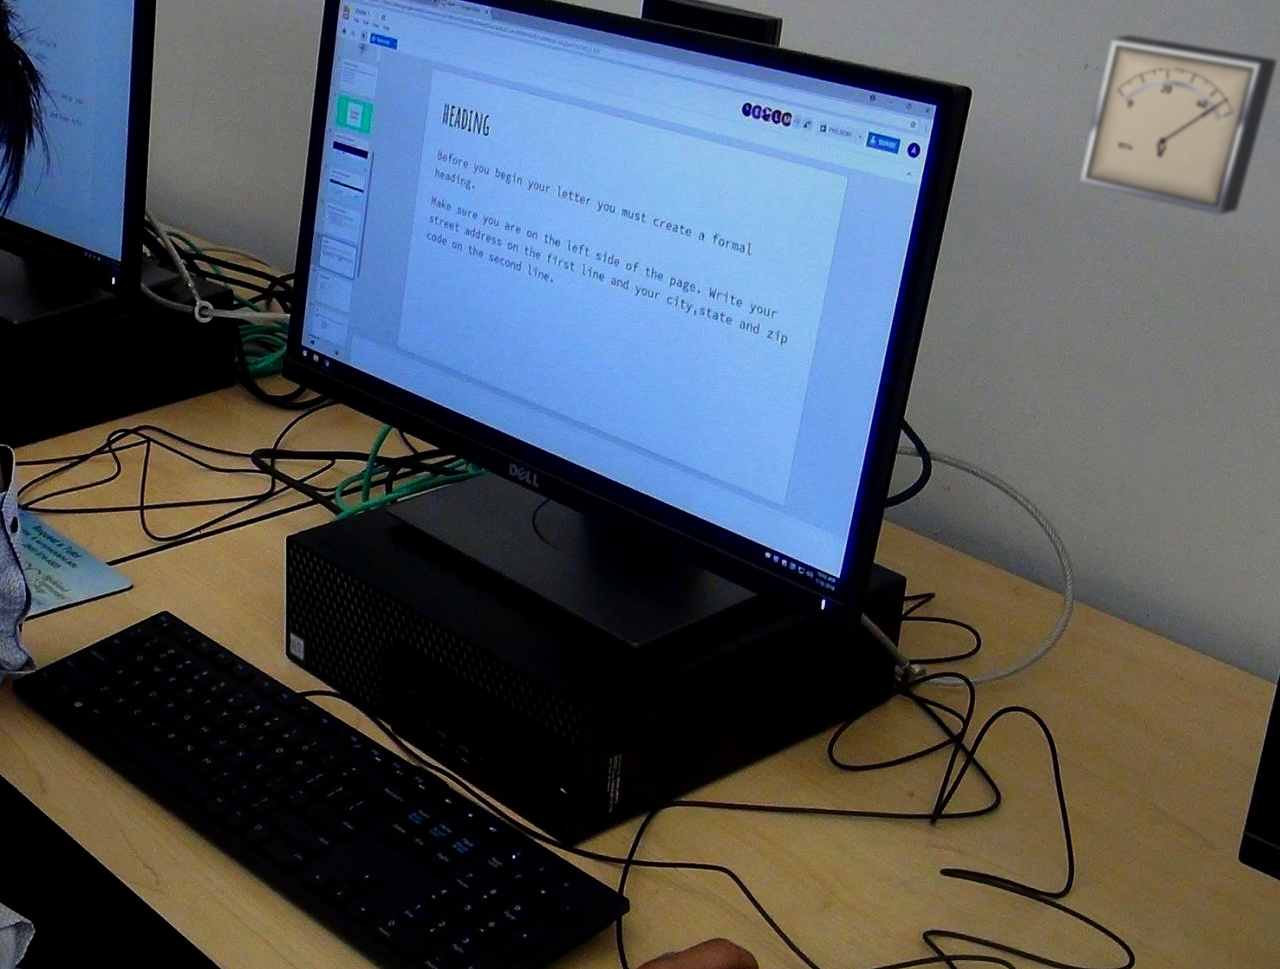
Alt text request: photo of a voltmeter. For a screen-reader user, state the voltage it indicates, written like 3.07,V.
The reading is 45,V
